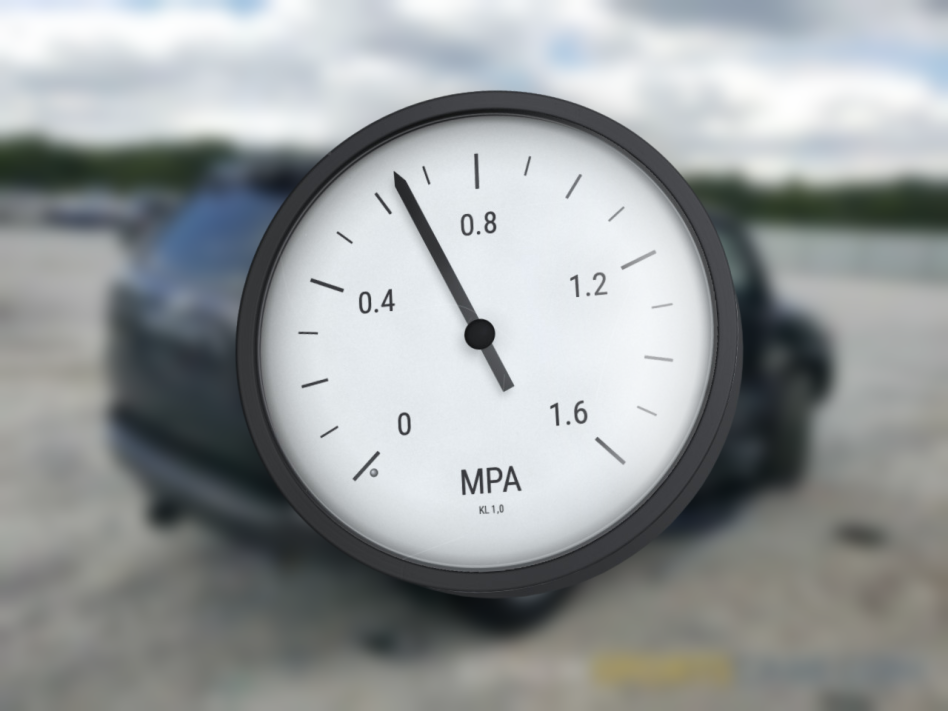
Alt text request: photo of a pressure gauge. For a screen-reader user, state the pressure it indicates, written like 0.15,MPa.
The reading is 0.65,MPa
